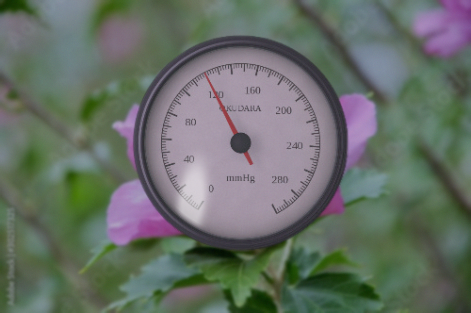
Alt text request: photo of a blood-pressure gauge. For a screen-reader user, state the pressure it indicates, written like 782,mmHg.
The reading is 120,mmHg
